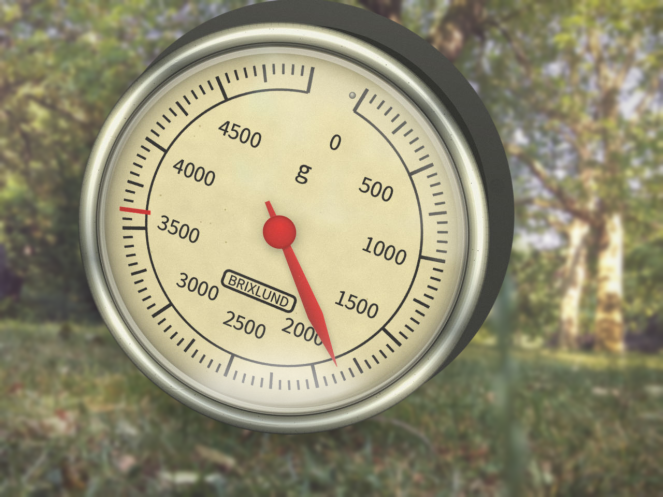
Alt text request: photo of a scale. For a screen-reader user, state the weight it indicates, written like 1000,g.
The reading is 1850,g
